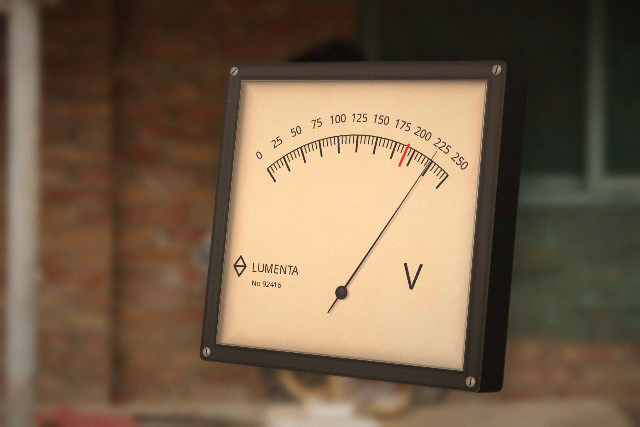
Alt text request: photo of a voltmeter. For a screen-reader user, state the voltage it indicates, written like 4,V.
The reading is 225,V
